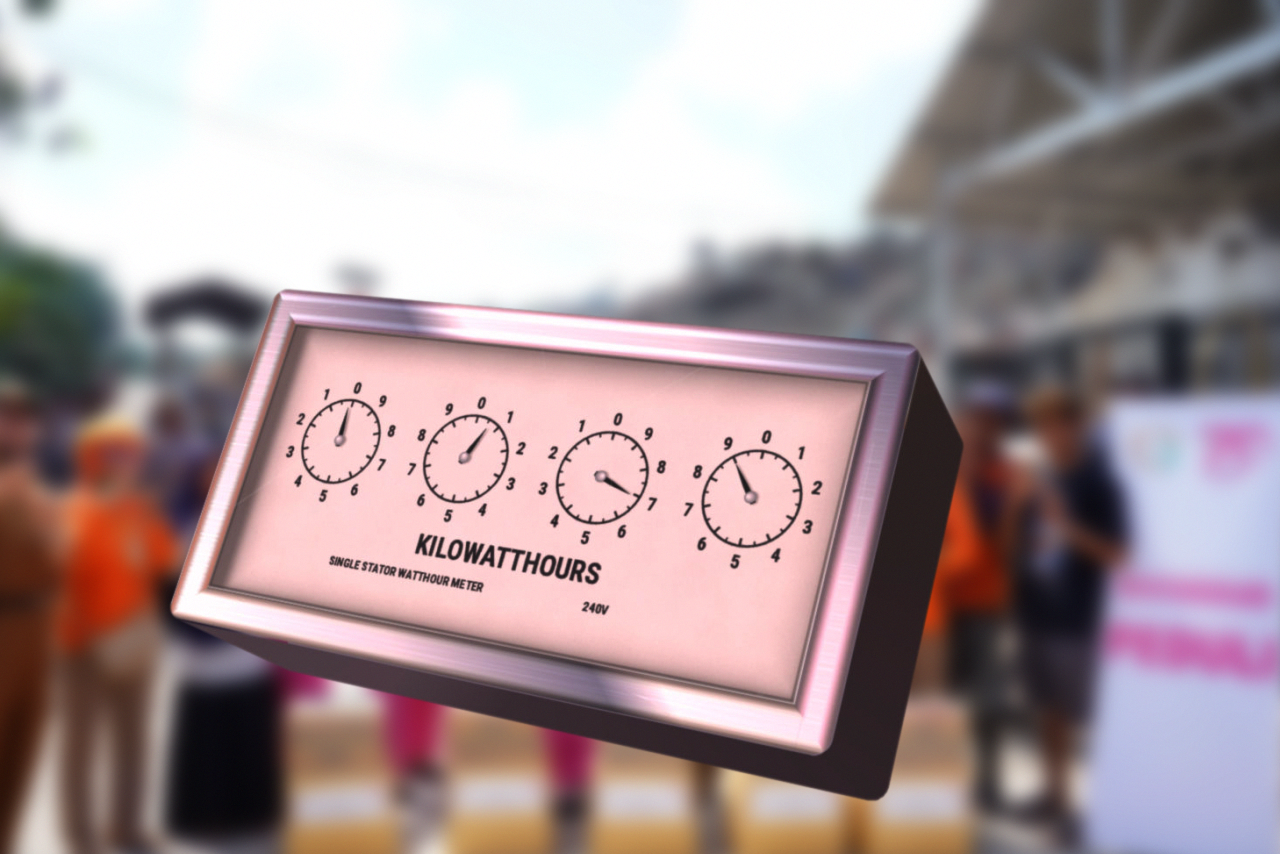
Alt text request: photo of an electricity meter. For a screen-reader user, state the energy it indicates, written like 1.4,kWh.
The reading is 69,kWh
